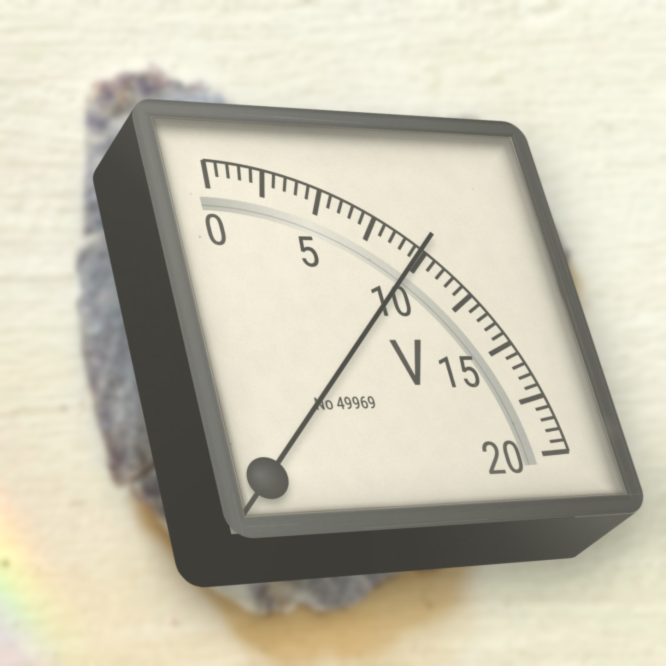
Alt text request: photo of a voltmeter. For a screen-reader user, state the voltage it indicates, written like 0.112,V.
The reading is 9.75,V
